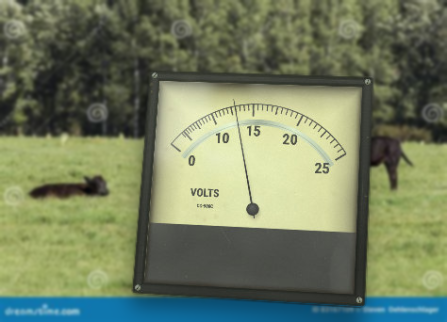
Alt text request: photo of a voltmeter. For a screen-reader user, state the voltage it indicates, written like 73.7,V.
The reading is 13,V
